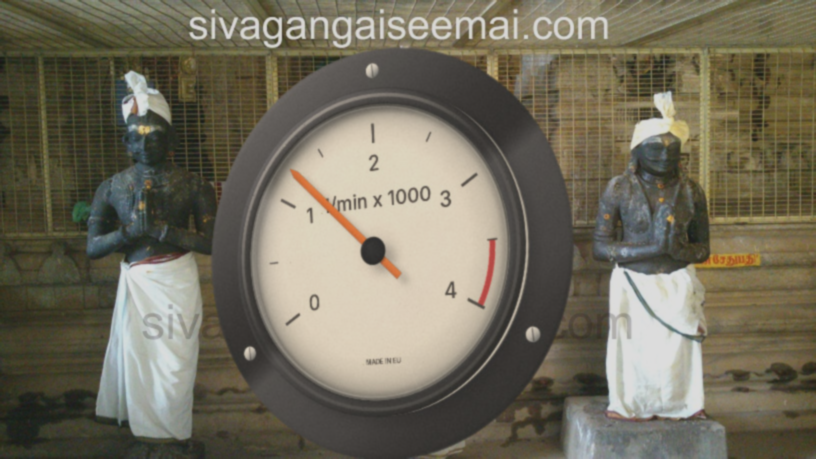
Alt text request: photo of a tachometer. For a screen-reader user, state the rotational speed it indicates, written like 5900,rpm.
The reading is 1250,rpm
